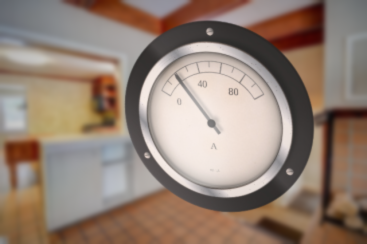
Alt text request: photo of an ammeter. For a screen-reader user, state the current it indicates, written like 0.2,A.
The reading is 20,A
